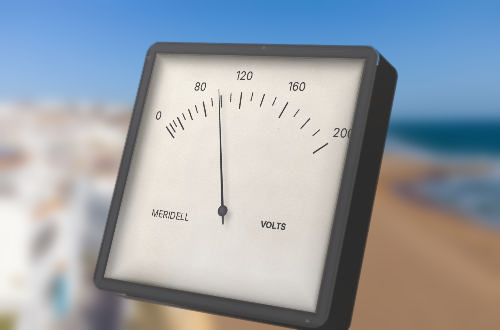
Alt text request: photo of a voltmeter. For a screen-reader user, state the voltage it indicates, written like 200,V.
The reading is 100,V
